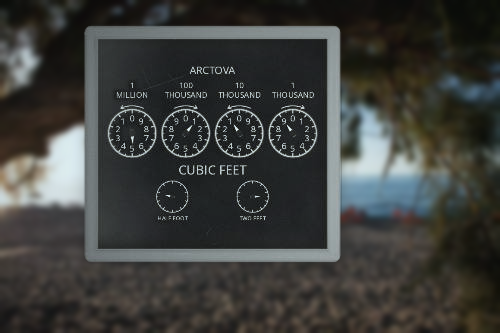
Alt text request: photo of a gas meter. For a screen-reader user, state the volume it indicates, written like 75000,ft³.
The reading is 510900,ft³
